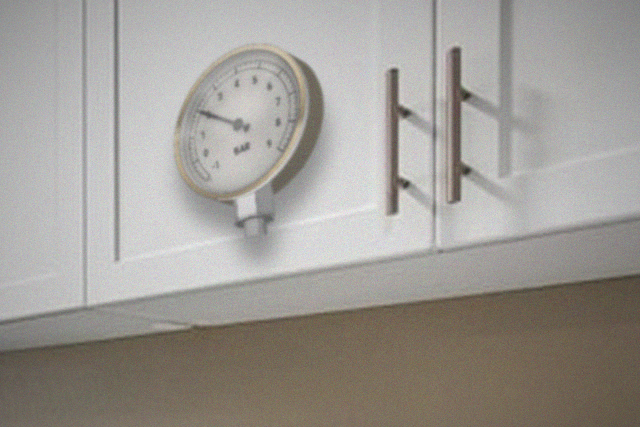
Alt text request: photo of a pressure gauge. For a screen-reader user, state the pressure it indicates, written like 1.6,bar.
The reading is 2,bar
